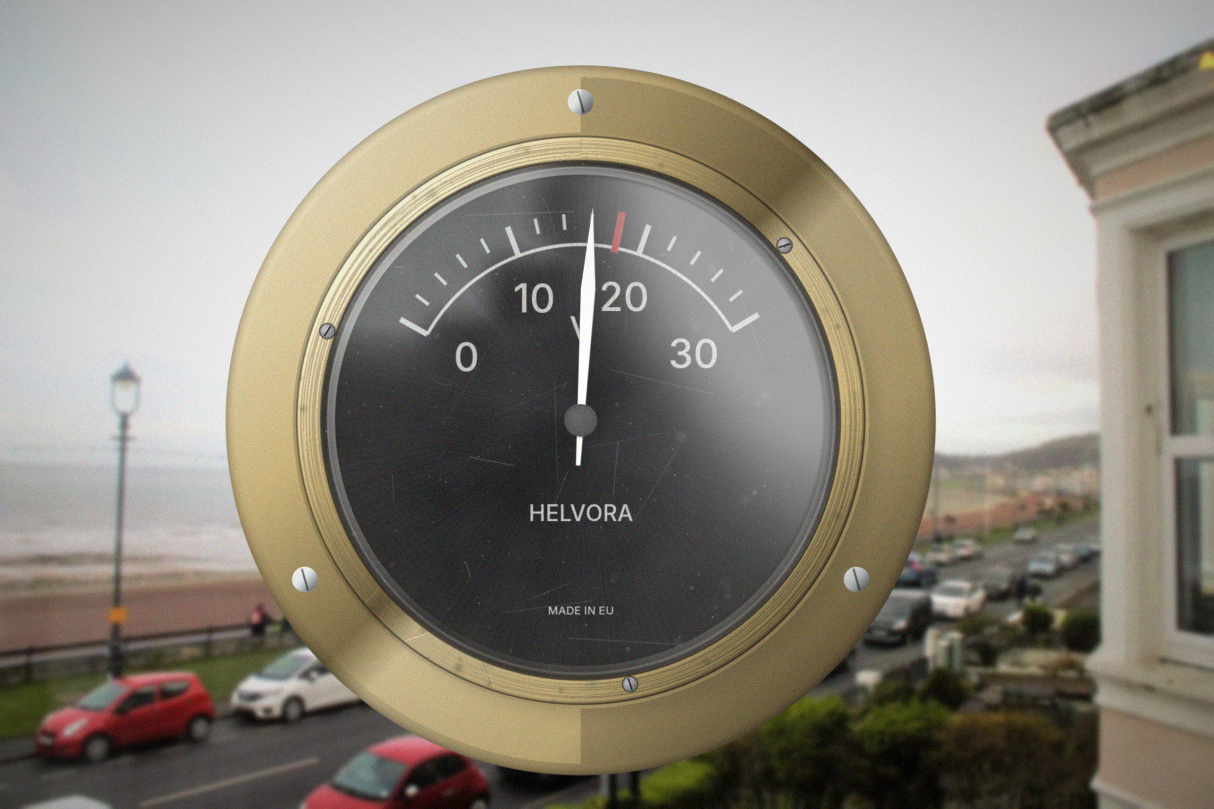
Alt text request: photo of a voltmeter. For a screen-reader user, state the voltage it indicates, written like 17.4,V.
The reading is 16,V
